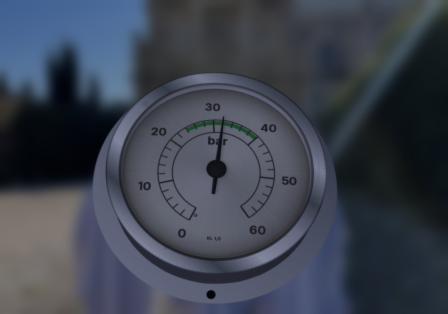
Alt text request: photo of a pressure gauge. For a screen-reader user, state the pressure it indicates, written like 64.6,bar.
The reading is 32,bar
